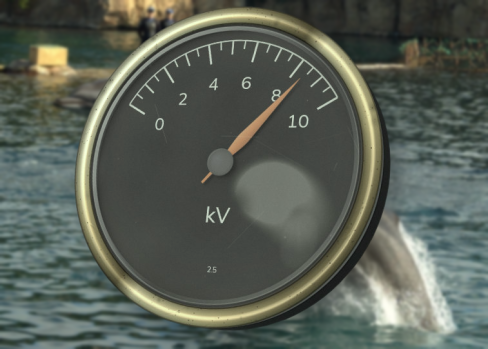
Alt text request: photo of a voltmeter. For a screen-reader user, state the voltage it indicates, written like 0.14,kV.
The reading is 8.5,kV
